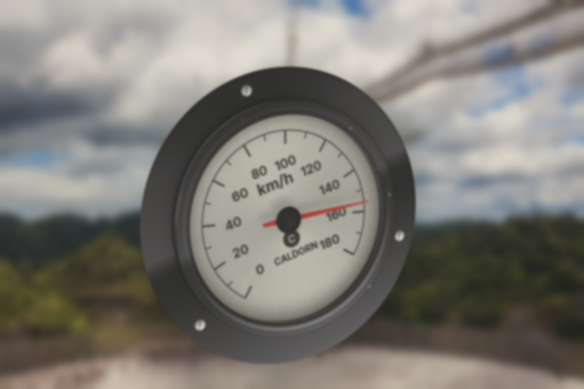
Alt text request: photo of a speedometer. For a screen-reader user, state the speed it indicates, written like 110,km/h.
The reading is 155,km/h
